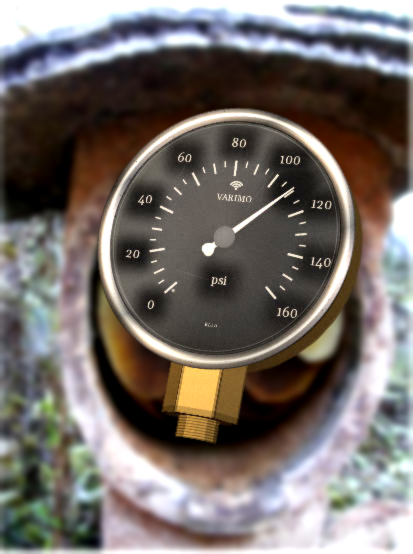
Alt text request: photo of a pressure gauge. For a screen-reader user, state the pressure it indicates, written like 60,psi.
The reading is 110,psi
